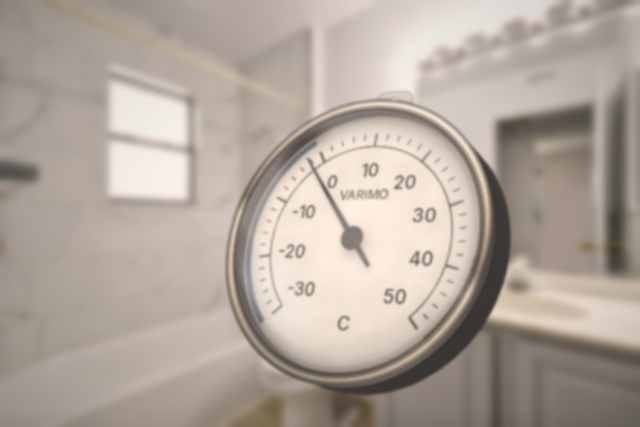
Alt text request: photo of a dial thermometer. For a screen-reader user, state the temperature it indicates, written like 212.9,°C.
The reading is -2,°C
